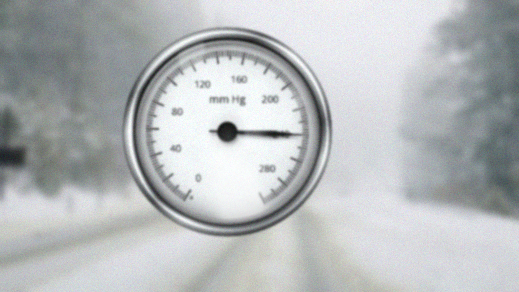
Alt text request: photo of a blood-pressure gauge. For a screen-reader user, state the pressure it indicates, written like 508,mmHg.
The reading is 240,mmHg
